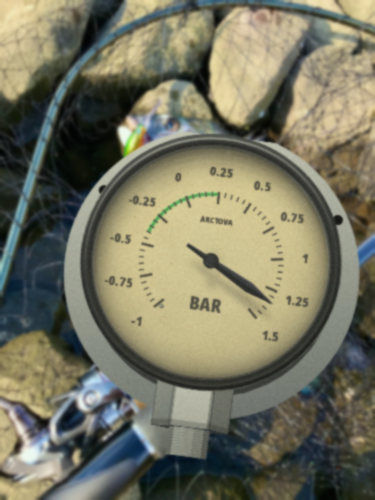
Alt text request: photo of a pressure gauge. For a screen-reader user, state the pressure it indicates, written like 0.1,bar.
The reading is 1.35,bar
